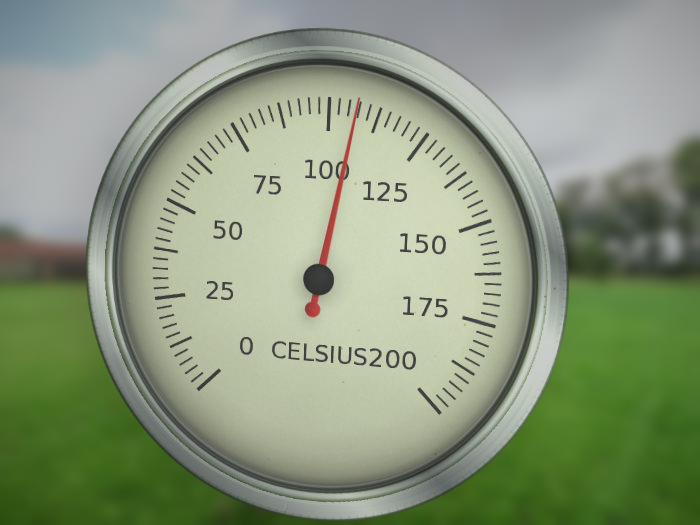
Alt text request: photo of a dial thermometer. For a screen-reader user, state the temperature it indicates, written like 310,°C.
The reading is 107.5,°C
